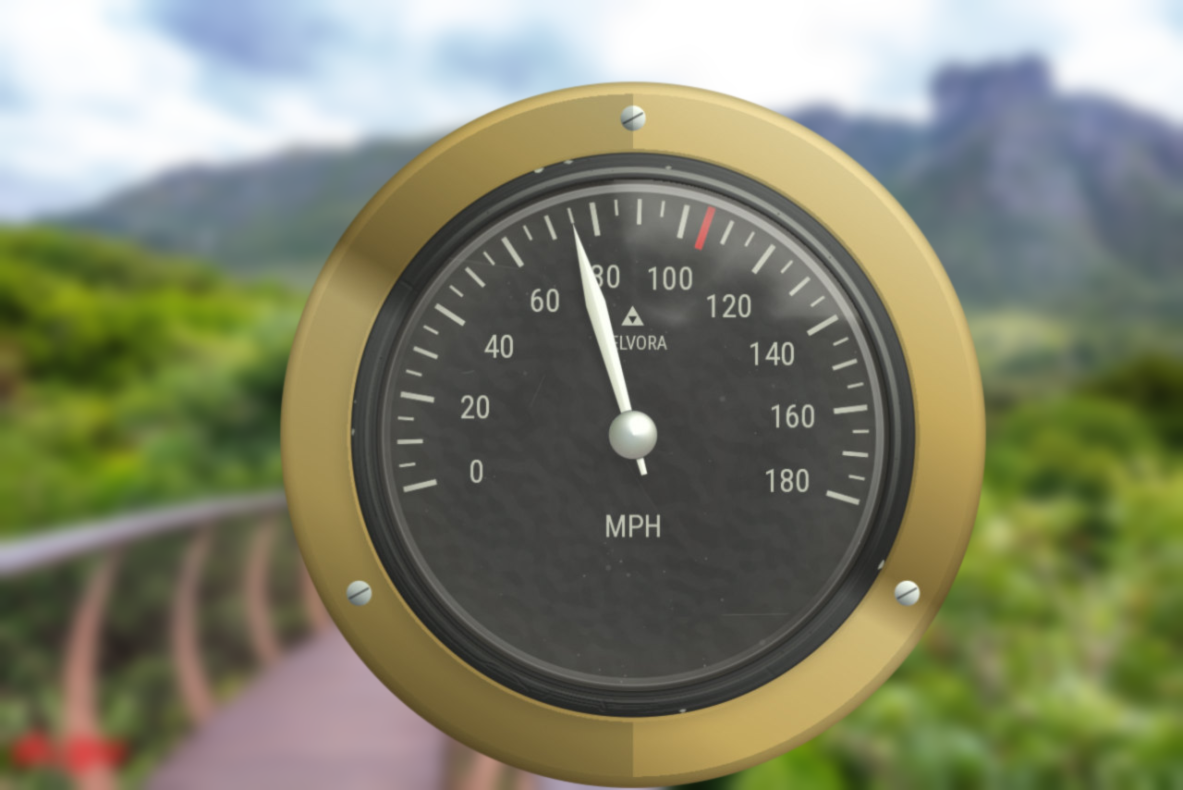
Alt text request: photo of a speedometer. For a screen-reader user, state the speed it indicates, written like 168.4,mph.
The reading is 75,mph
